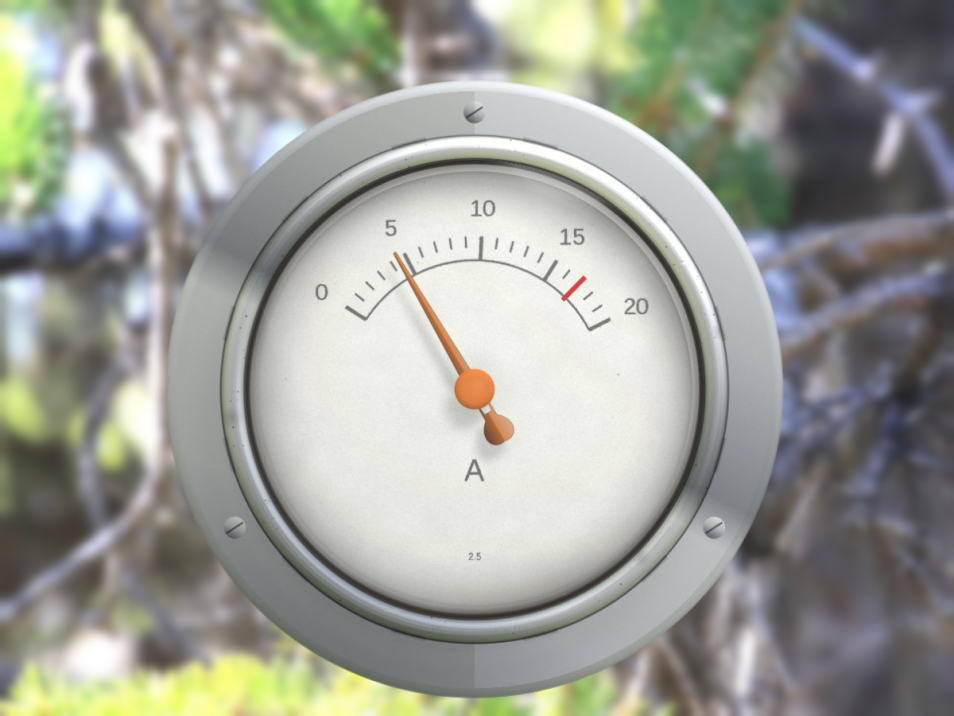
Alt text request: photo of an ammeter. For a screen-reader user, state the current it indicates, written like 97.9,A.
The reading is 4.5,A
